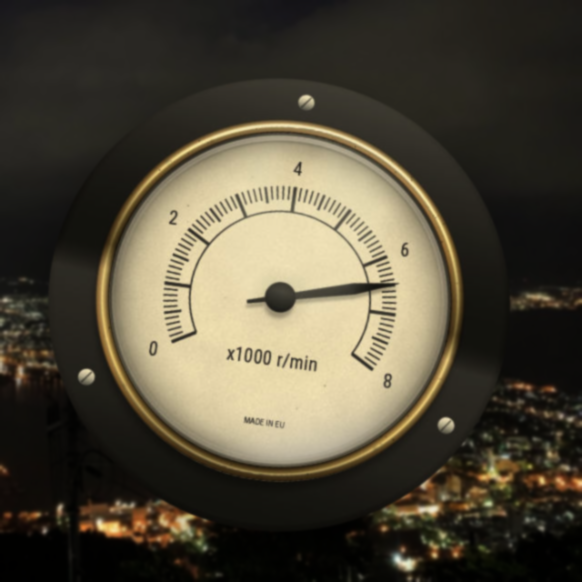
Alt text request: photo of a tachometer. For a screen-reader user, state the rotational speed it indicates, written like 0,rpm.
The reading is 6500,rpm
